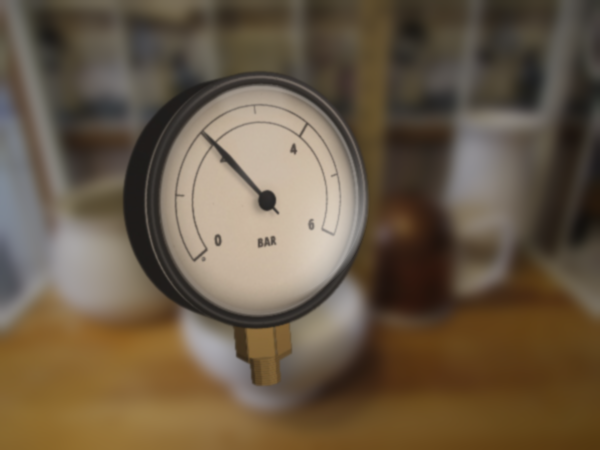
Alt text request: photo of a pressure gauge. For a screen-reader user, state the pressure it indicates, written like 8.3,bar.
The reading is 2,bar
